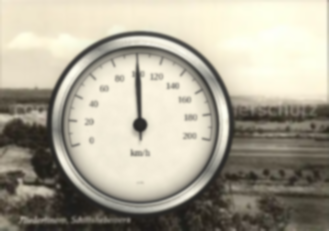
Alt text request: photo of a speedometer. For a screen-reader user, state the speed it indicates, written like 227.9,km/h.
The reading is 100,km/h
